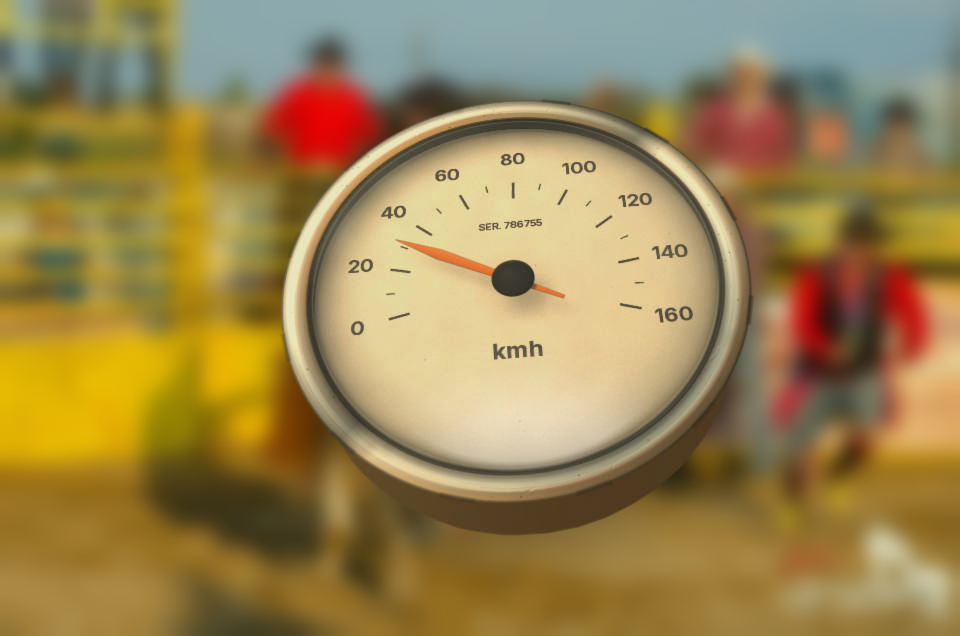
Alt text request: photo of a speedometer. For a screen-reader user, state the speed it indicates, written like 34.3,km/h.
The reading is 30,km/h
